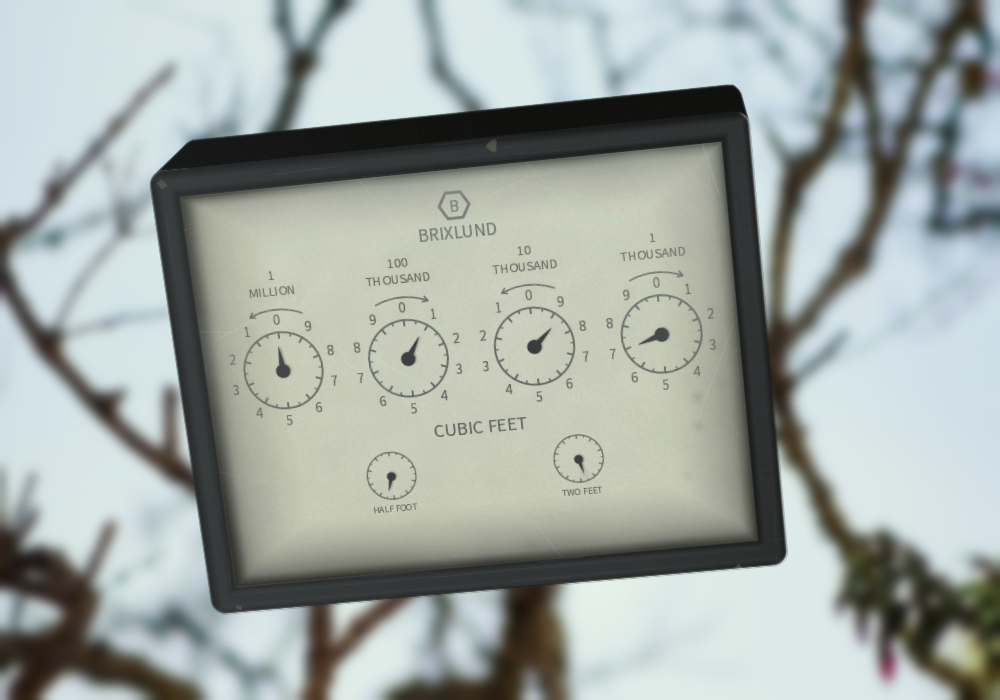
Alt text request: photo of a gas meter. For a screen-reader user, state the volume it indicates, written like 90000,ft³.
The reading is 8700,ft³
